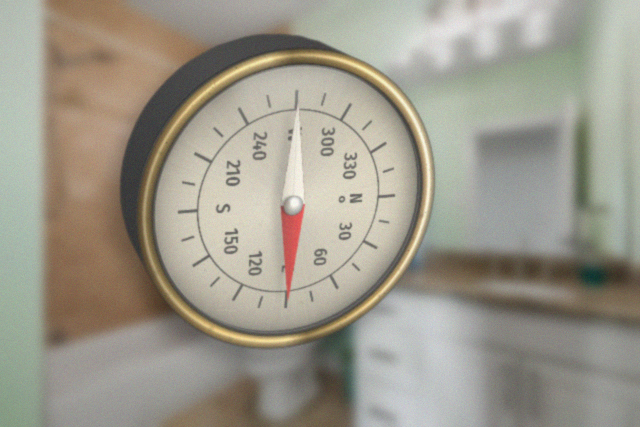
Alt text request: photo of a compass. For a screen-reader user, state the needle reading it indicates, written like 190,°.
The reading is 90,°
